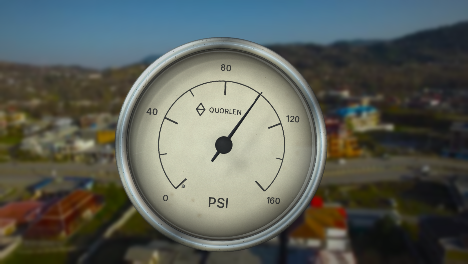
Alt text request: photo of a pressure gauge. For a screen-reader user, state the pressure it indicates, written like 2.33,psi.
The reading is 100,psi
